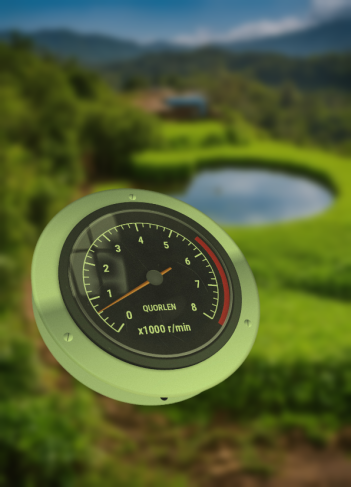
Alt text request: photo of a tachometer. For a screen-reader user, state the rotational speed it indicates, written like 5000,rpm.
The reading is 600,rpm
